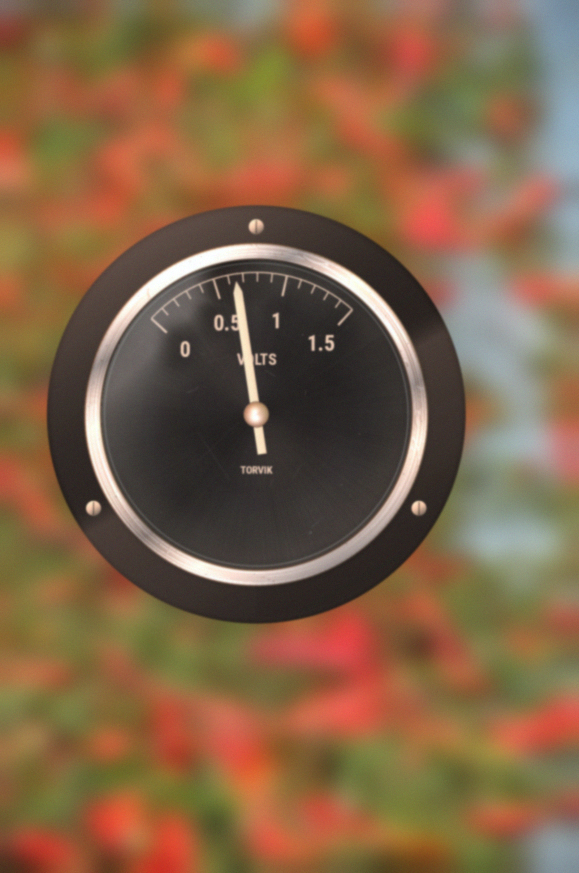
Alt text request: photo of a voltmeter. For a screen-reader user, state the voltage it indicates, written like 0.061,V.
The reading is 0.65,V
